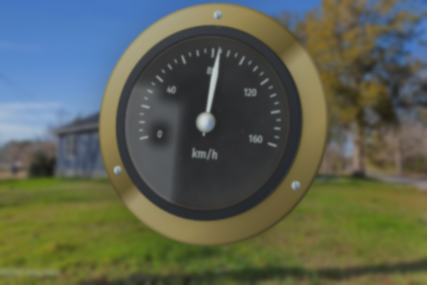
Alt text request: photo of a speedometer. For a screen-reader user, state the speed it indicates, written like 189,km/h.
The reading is 85,km/h
